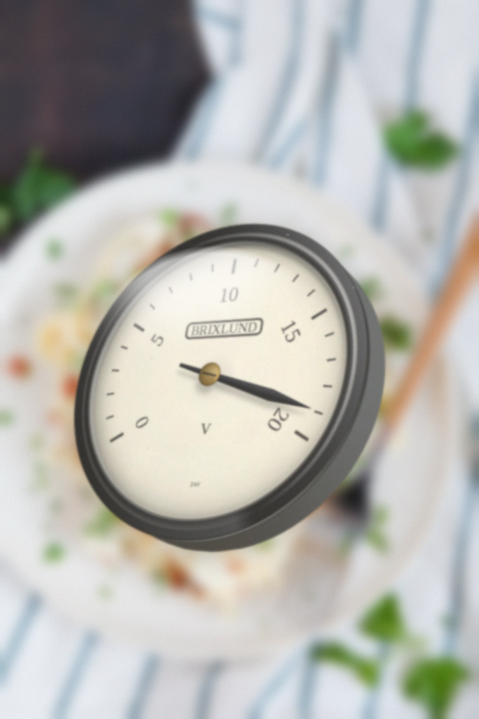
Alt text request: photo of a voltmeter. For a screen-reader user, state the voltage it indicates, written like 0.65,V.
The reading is 19,V
